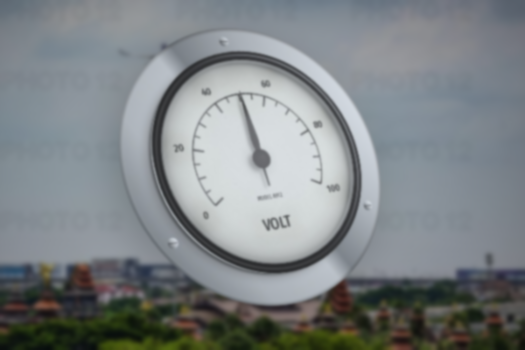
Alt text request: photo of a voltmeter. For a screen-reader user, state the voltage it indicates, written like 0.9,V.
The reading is 50,V
